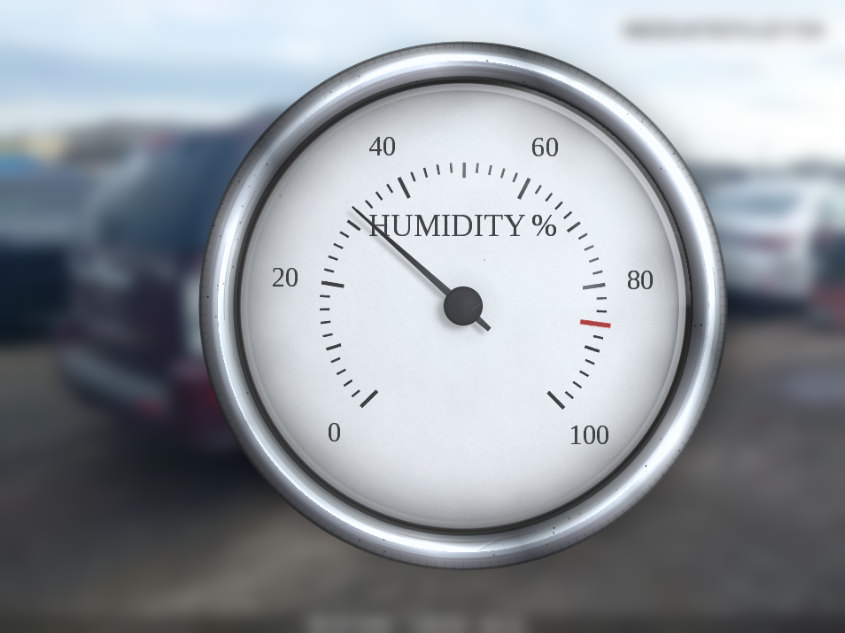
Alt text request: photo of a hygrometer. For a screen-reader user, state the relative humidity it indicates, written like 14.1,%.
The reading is 32,%
